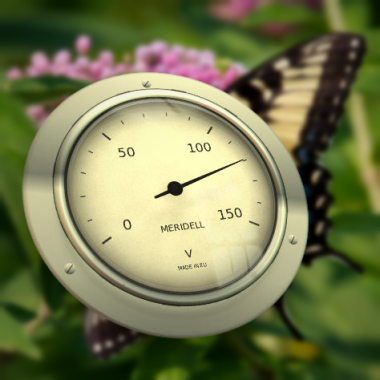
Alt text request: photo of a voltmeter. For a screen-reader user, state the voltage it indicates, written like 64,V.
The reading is 120,V
